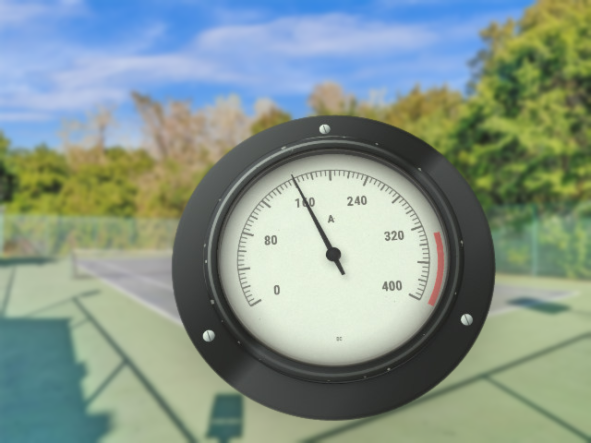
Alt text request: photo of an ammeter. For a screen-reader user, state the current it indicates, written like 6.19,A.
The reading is 160,A
